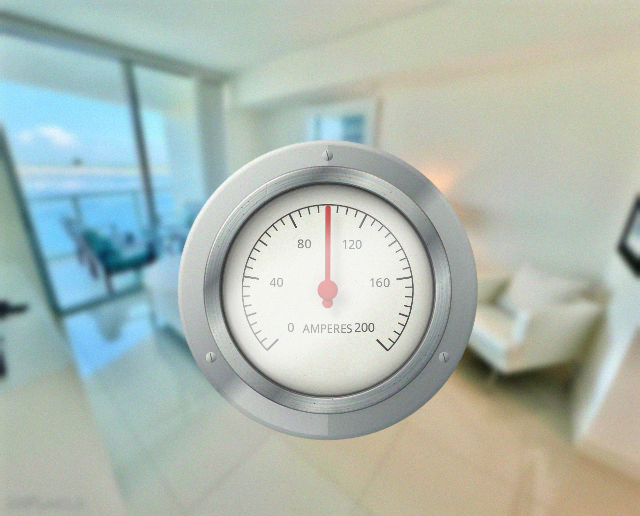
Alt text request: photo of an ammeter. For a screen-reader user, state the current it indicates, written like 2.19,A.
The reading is 100,A
